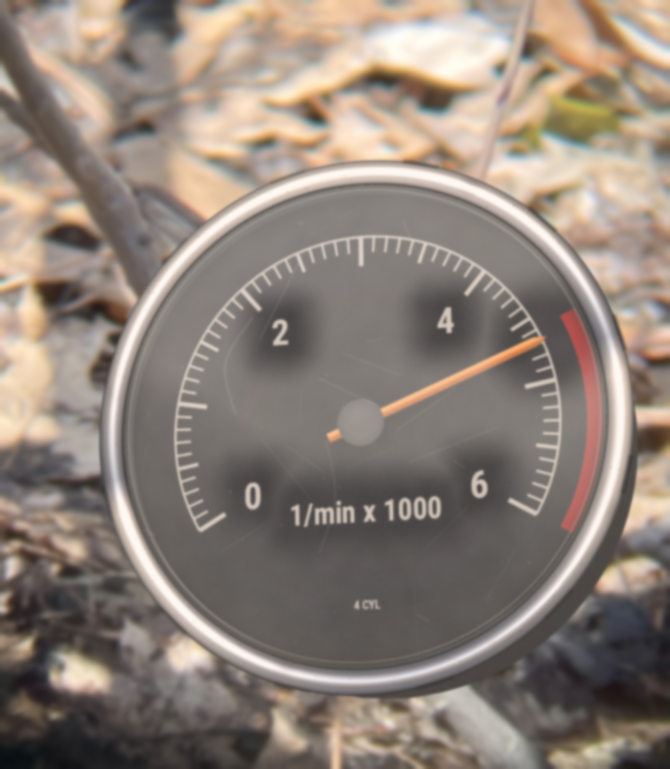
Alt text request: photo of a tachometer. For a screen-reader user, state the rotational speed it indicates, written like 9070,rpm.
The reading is 4700,rpm
